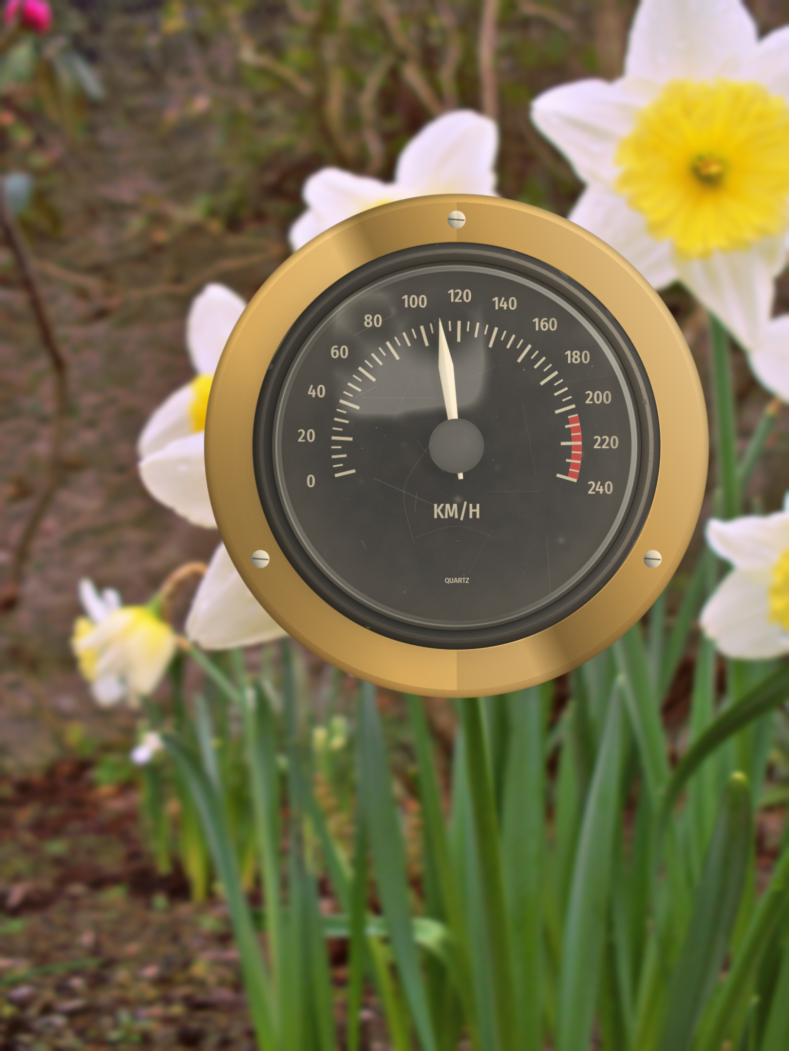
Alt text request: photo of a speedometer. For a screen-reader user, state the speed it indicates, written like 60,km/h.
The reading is 110,km/h
